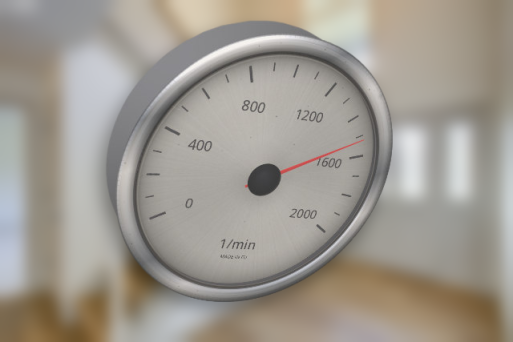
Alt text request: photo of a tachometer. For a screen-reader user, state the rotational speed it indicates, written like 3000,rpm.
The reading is 1500,rpm
